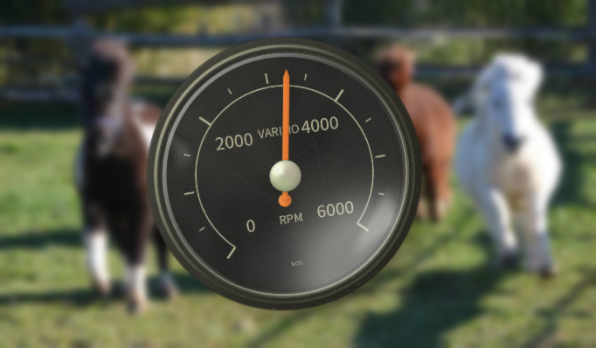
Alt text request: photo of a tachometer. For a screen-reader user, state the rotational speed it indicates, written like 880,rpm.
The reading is 3250,rpm
